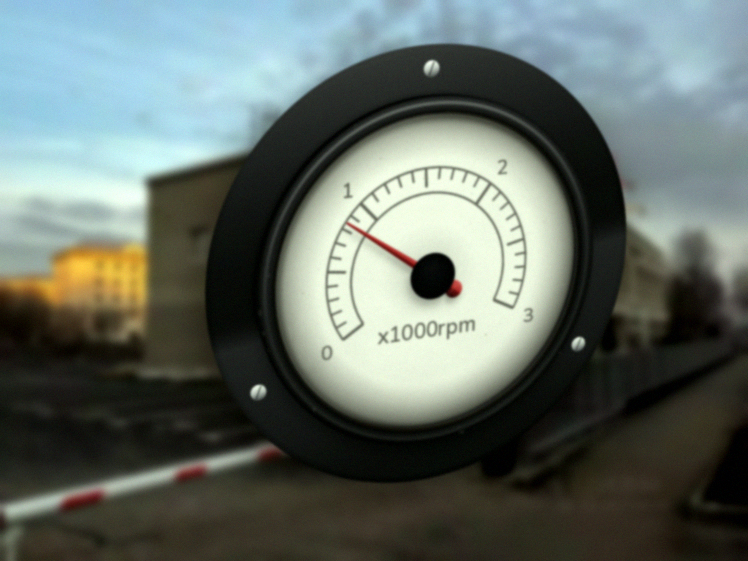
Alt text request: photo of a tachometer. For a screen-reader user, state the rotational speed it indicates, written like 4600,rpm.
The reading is 850,rpm
